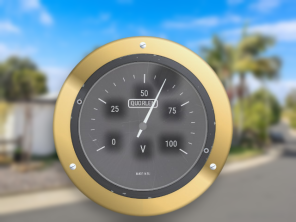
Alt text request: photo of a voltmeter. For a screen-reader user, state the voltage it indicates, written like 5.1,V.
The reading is 60,V
